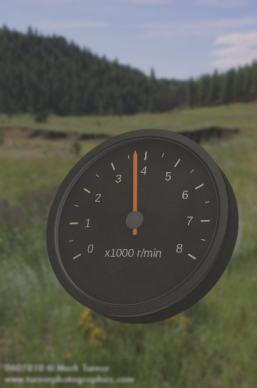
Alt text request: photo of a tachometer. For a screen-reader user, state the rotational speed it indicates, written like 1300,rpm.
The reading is 3750,rpm
